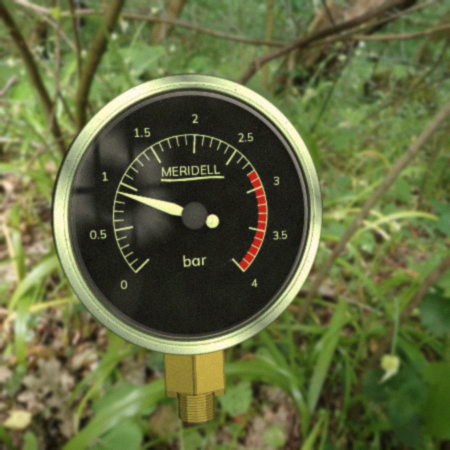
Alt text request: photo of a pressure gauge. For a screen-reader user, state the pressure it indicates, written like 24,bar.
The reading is 0.9,bar
